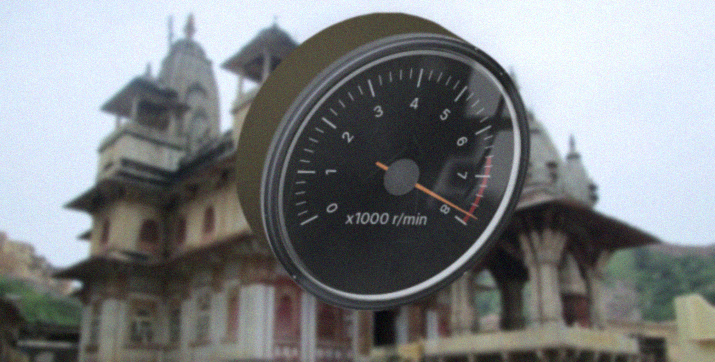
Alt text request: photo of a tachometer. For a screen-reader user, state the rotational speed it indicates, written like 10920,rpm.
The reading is 7800,rpm
